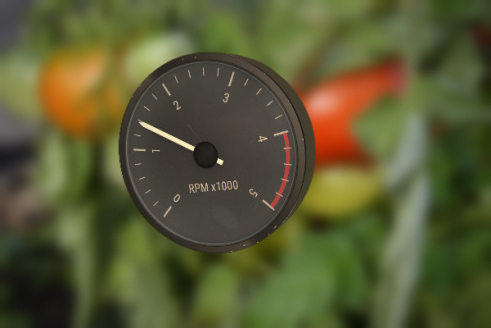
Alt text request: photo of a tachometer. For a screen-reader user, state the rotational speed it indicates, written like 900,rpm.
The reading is 1400,rpm
